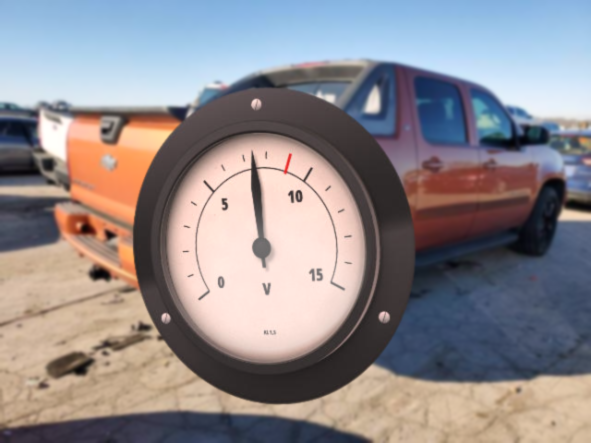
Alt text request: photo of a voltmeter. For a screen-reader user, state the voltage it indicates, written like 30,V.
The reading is 7.5,V
